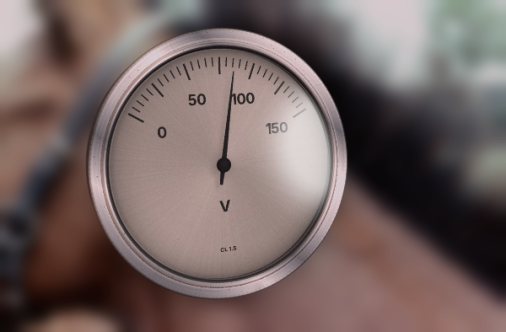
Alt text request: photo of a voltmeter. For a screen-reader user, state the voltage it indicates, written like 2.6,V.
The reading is 85,V
